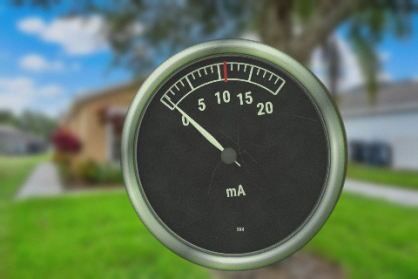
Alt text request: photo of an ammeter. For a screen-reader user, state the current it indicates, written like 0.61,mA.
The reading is 1,mA
